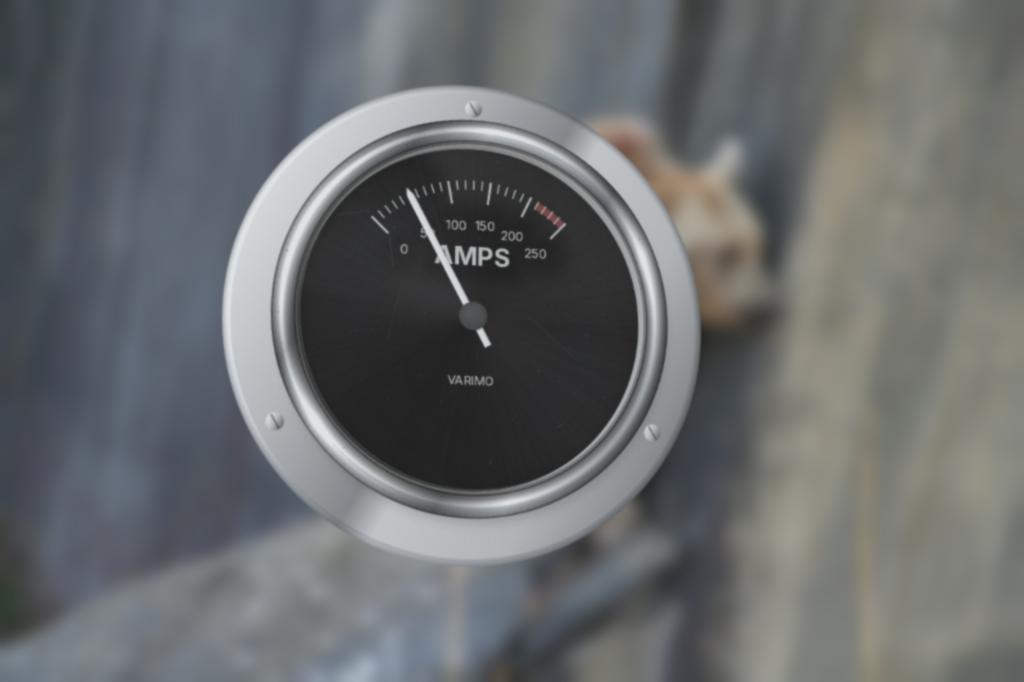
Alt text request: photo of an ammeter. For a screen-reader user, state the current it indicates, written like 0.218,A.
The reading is 50,A
